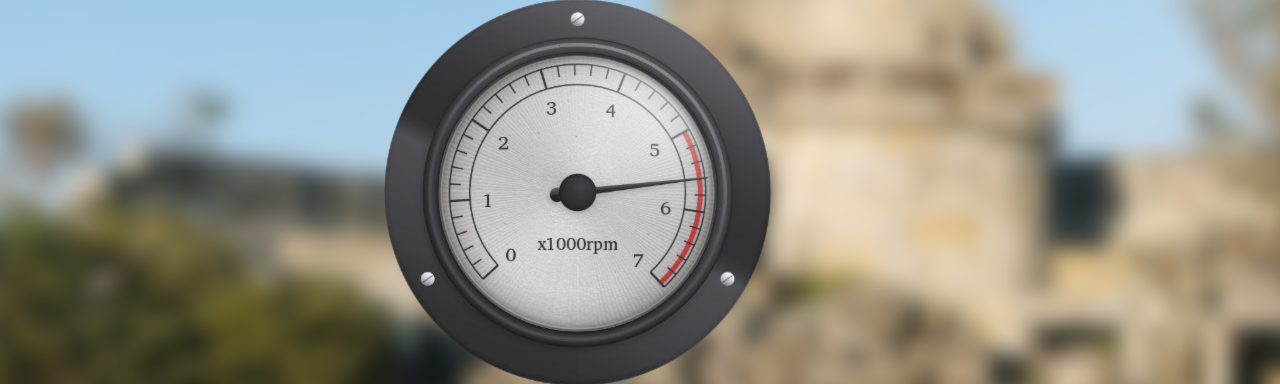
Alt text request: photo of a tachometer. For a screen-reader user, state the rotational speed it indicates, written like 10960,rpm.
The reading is 5600,rpm
